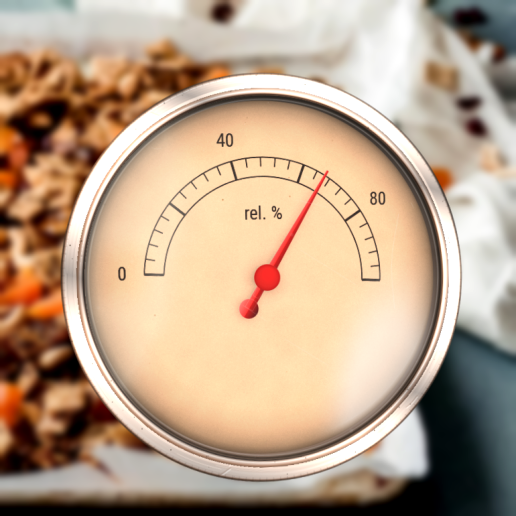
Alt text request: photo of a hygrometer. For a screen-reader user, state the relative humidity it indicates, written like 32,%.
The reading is 66,%
